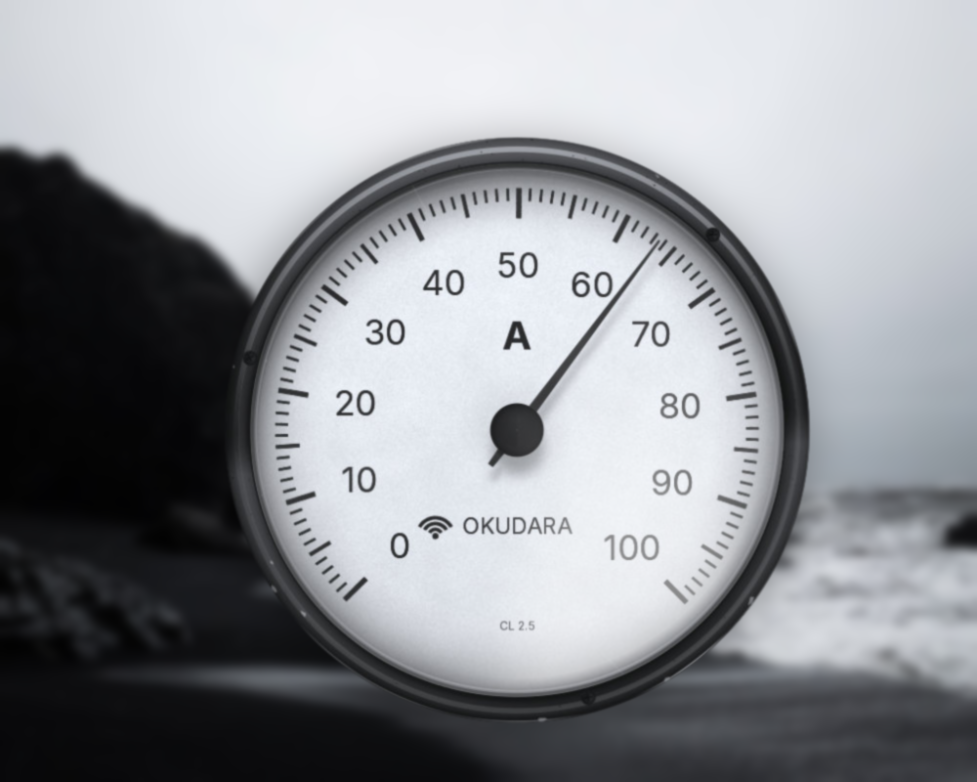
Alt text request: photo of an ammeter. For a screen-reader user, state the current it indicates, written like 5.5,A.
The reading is 63.5,A
